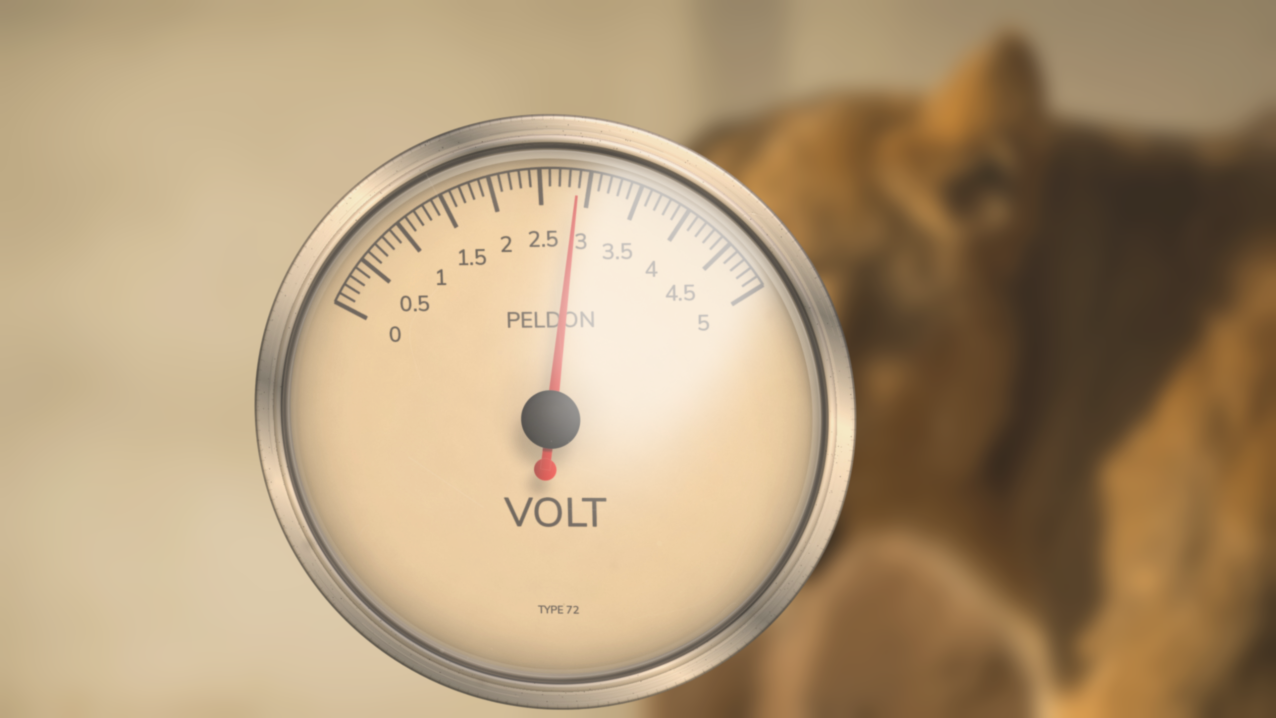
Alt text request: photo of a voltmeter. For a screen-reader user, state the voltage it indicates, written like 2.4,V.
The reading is 2.9,V
